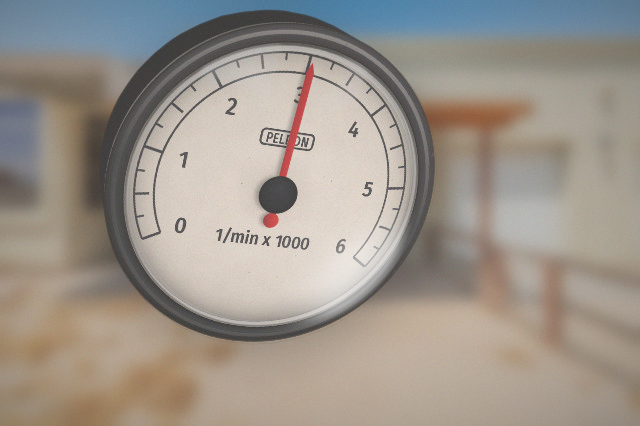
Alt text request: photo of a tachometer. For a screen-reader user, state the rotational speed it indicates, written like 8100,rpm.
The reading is 3000,rpm
